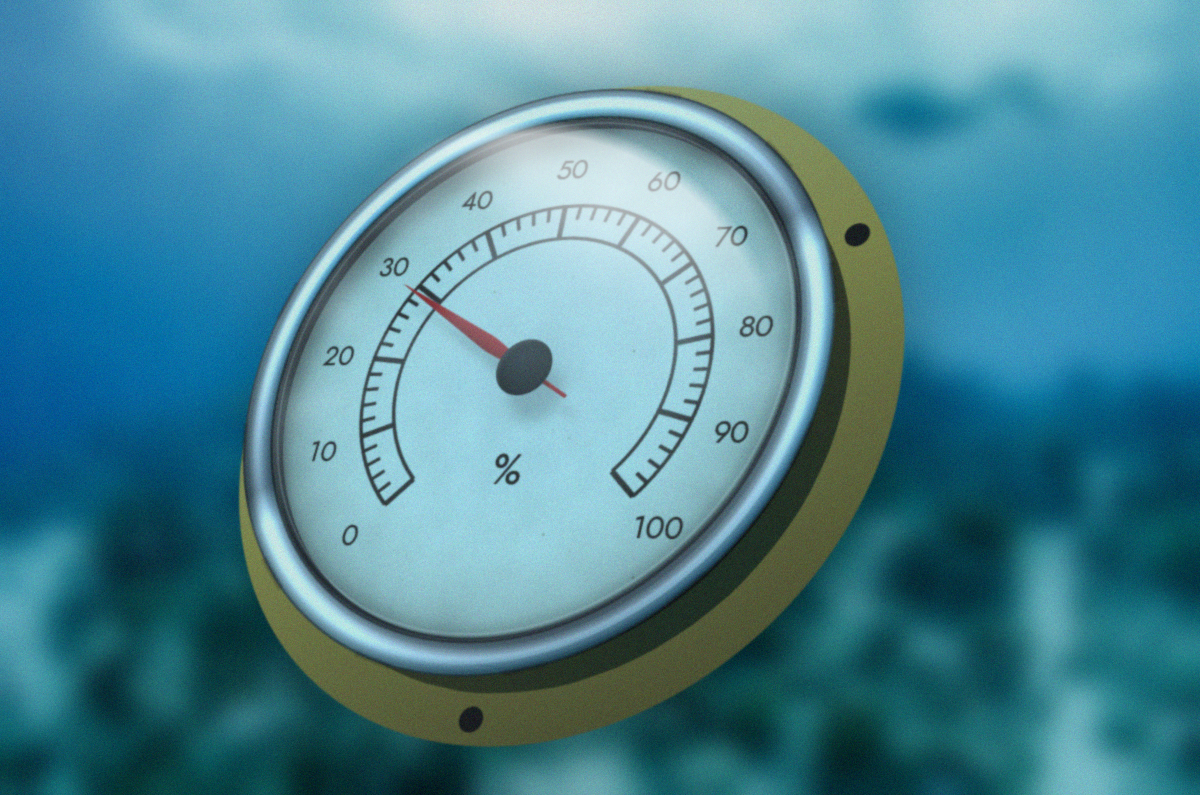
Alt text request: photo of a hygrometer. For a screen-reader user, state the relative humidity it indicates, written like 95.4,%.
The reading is 29,%
